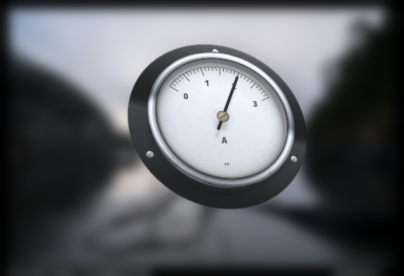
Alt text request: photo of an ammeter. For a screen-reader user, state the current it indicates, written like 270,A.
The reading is 2,A
